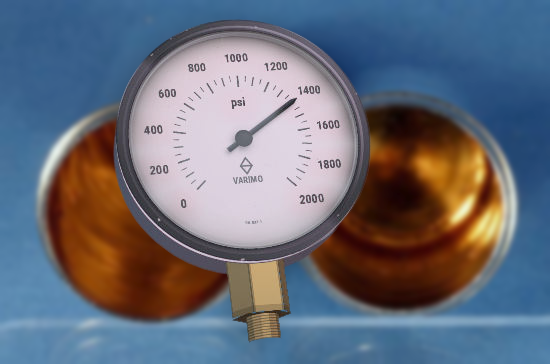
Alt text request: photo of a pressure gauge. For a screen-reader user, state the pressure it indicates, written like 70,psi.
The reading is 1400,psi
